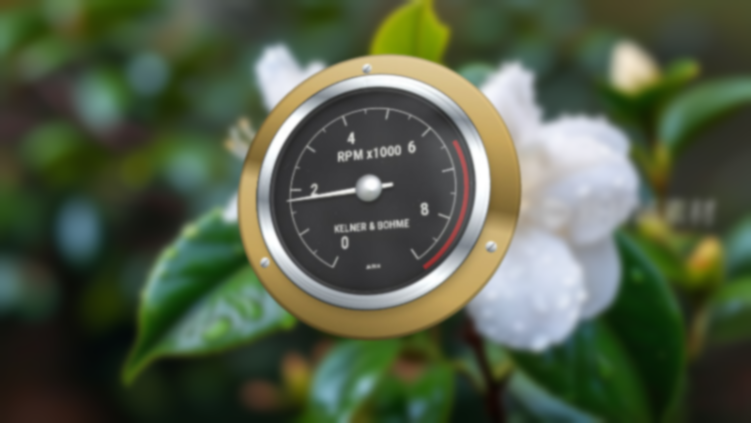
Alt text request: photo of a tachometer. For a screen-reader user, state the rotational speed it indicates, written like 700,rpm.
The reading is 1750,rpm
